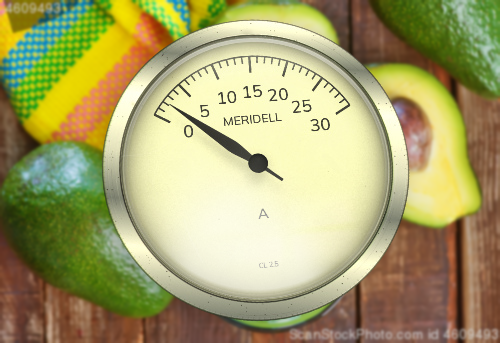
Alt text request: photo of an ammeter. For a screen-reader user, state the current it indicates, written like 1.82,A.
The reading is 2,A
